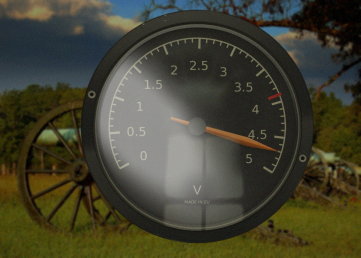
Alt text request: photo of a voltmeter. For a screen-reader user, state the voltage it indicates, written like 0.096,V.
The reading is 4.7,V
